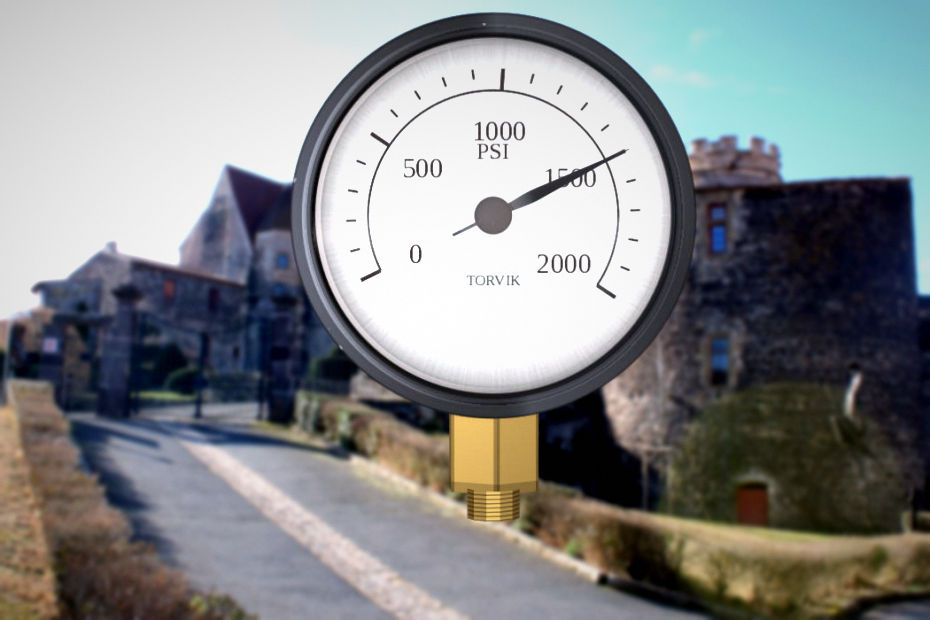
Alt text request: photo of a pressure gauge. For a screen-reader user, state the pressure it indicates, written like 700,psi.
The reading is 1500,psi
